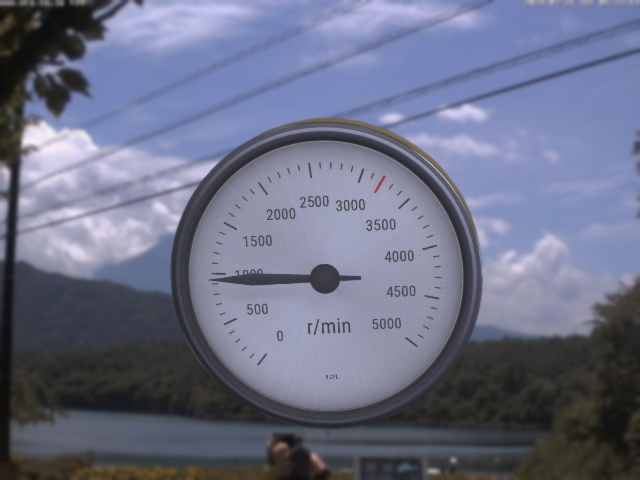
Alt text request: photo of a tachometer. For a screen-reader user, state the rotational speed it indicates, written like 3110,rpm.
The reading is 950,rpm
